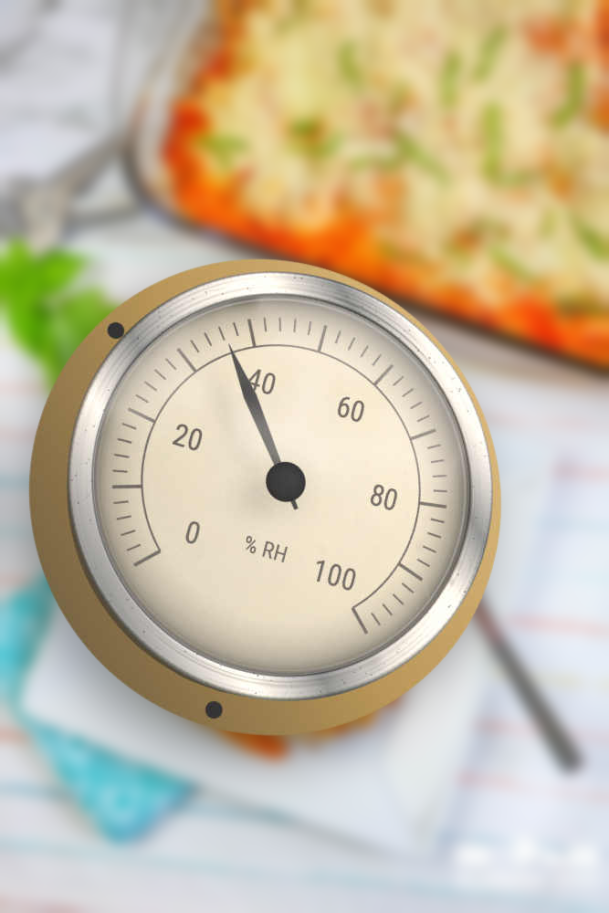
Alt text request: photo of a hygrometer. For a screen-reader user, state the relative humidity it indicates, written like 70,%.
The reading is 36,%
